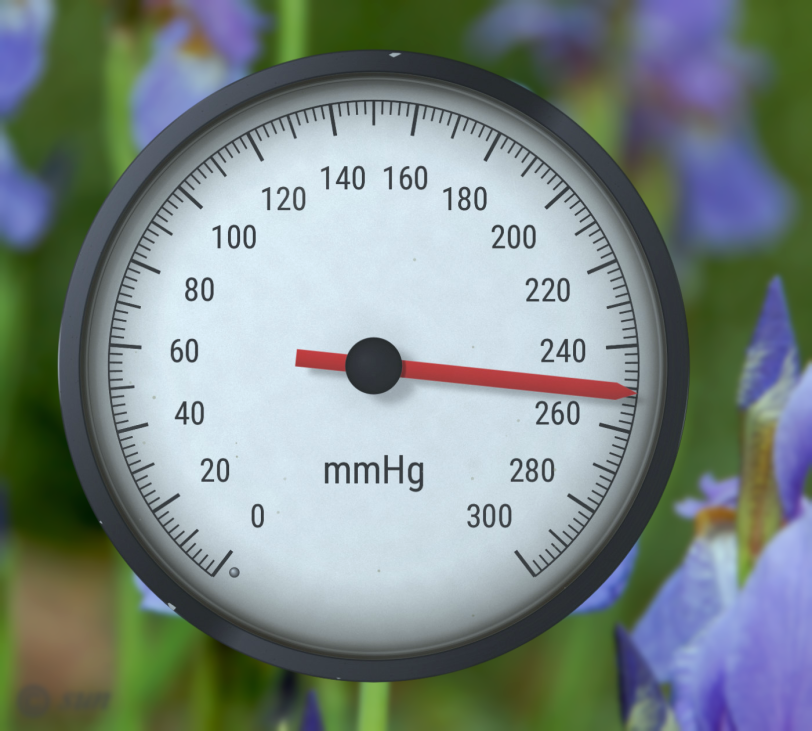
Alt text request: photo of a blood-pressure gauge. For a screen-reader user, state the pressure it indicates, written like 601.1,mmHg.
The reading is 251,mmHg
